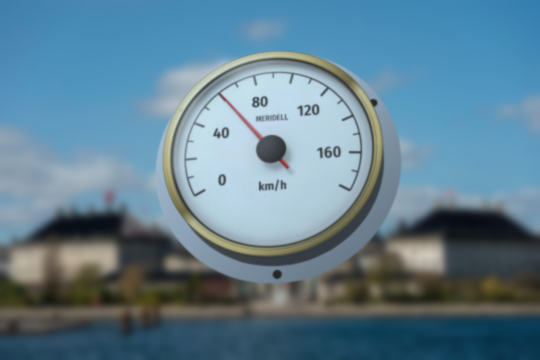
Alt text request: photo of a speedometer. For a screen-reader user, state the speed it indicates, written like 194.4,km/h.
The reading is 60,km/h
